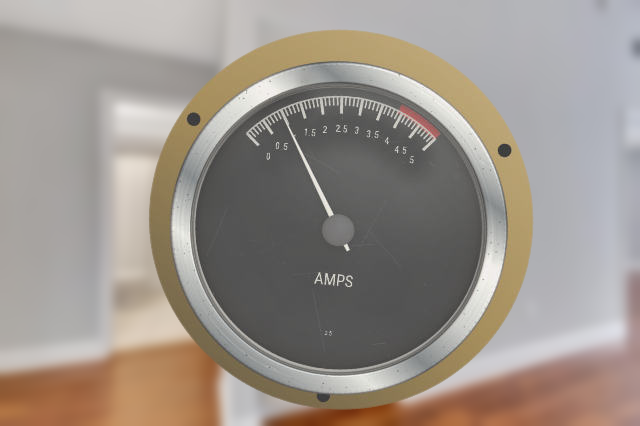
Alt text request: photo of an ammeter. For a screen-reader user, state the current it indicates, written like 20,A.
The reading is 1,A
